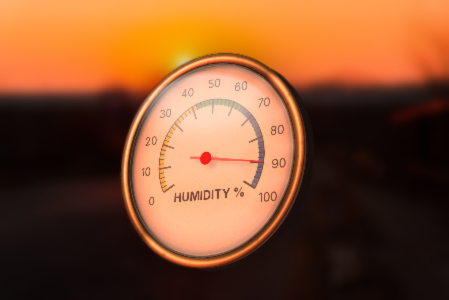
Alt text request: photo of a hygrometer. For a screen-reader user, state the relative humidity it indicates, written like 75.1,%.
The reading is 90,%
